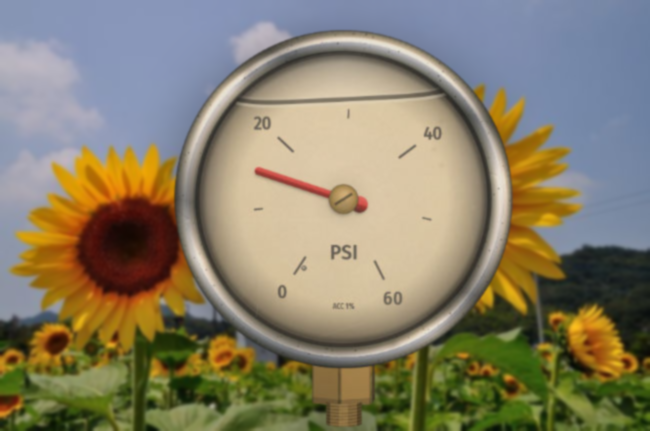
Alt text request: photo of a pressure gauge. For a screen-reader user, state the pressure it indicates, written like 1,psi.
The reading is 15,psi
